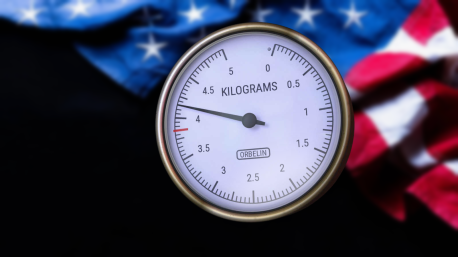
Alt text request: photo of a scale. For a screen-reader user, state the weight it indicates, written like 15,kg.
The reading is 4.15,kg
